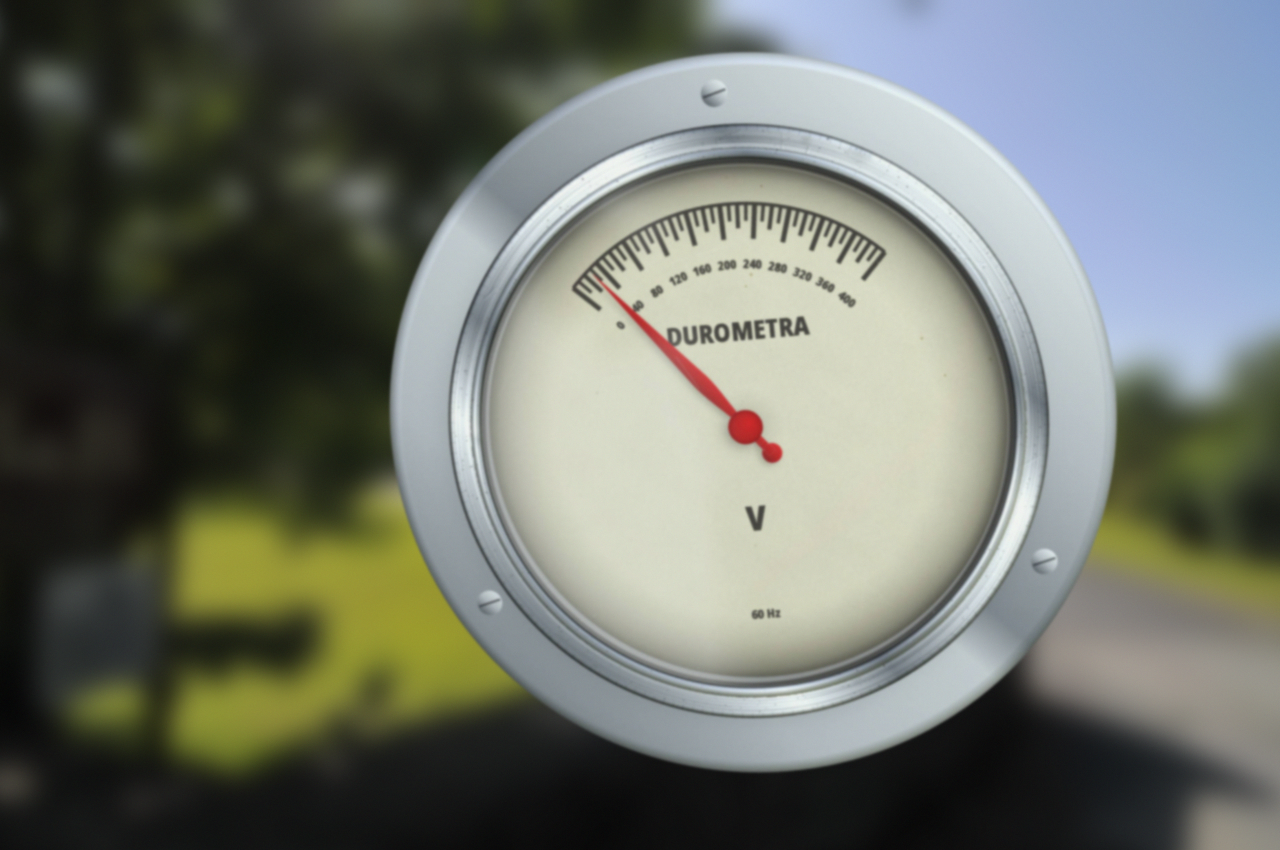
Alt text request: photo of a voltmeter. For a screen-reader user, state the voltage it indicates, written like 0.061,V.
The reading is 30,V
